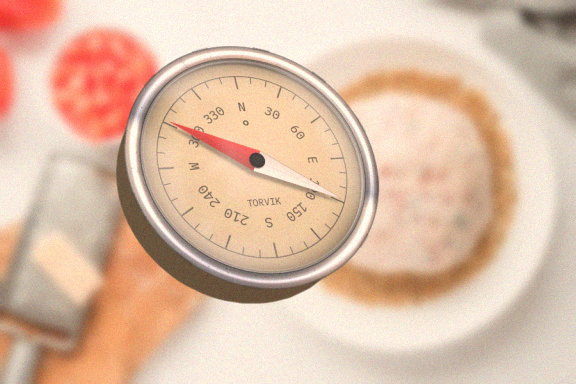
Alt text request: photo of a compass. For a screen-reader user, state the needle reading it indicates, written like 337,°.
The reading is 300,°
